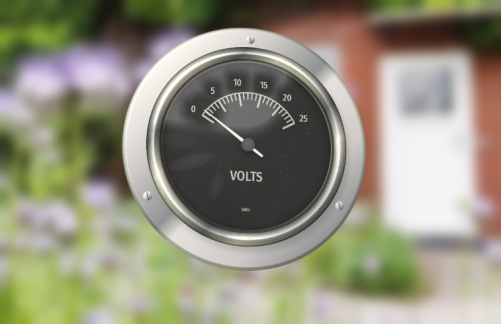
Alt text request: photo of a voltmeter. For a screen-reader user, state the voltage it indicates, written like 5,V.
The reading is 1,V
